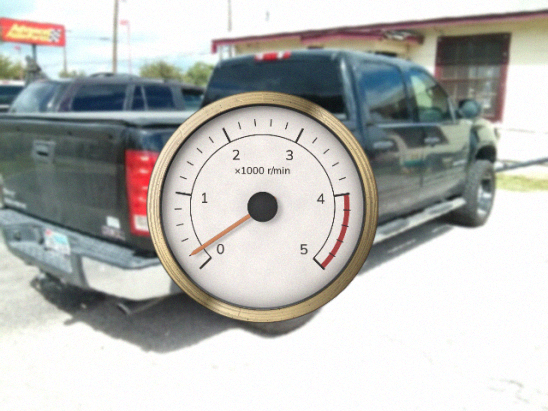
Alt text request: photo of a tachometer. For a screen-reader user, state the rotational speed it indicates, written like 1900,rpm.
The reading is 200,rpm
